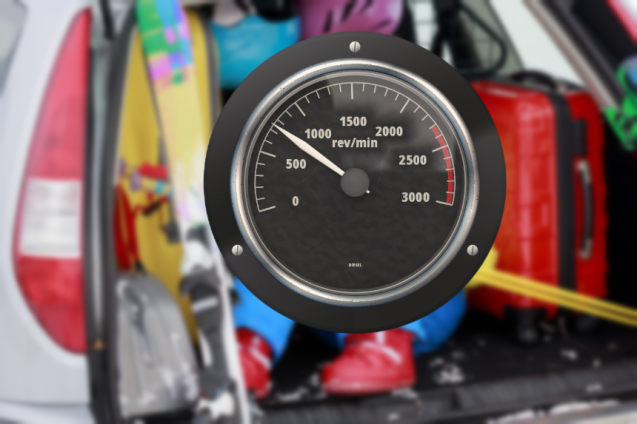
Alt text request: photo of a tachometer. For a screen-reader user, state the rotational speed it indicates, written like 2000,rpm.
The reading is 750,rpm
